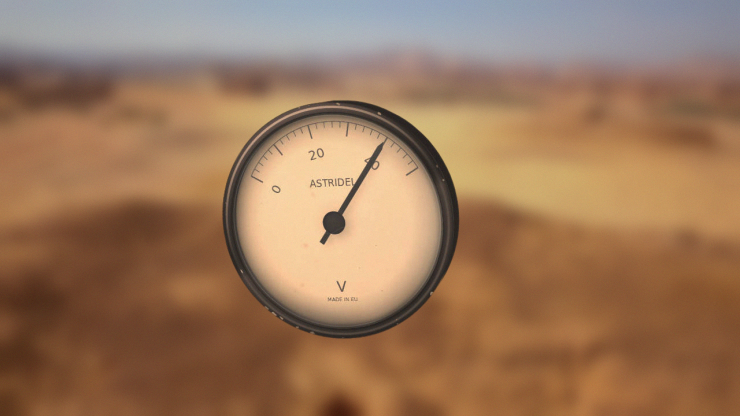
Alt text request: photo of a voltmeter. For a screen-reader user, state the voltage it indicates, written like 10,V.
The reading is 40,V
